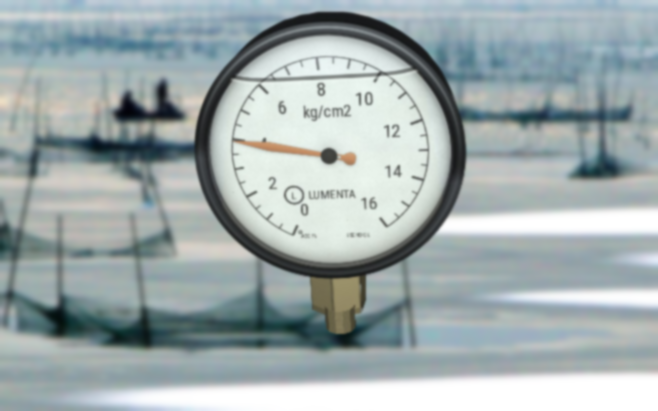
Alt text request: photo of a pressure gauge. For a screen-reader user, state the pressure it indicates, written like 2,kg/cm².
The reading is 4,kg/cm²
